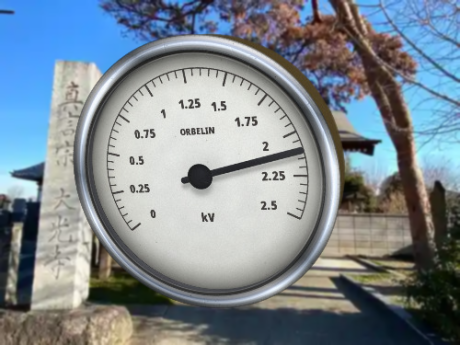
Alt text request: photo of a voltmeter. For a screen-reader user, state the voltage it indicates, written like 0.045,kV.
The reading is 2.1,kV
